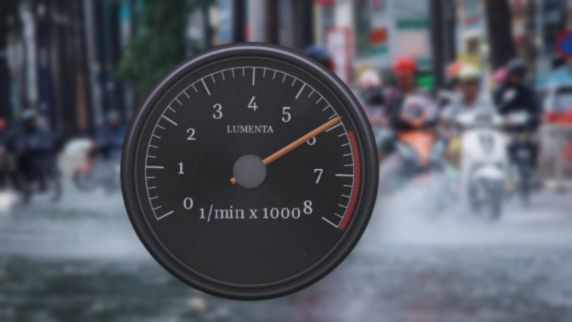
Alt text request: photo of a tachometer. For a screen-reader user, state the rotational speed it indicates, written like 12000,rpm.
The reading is 5900,rpm
